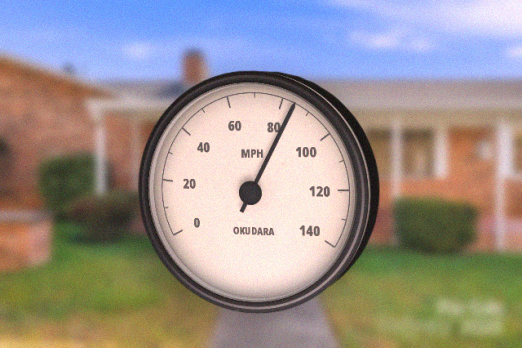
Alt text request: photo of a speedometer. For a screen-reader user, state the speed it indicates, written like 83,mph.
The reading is 85,mph
